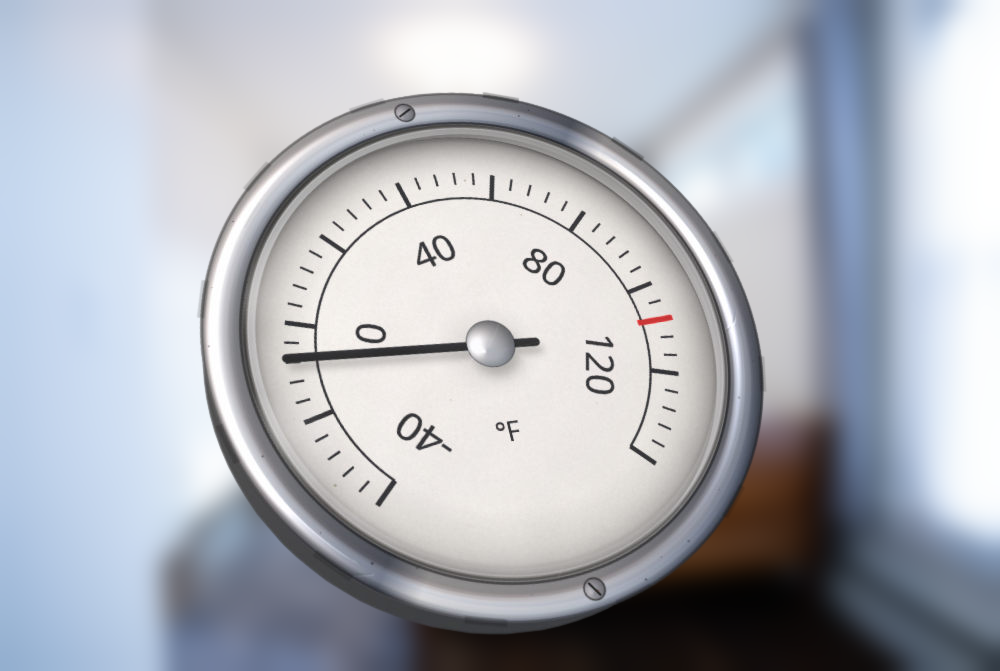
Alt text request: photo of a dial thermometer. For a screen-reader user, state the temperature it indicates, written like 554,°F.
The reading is -8,°F
